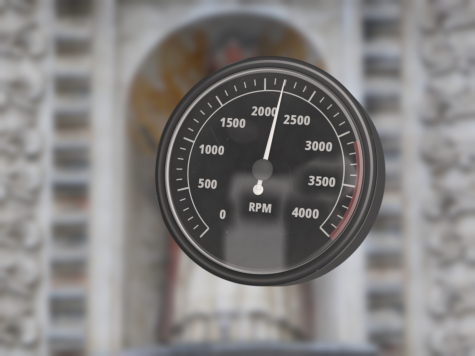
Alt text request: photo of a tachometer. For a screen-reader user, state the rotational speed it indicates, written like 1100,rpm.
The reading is 2200,rpm
